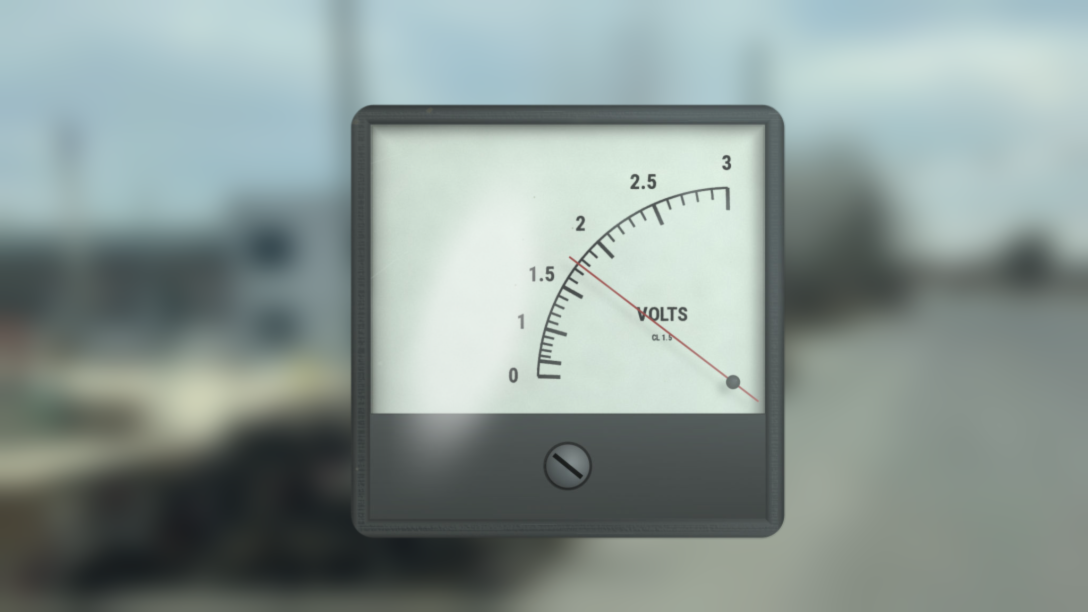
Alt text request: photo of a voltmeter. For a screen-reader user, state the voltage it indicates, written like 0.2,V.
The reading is 1.75,V
